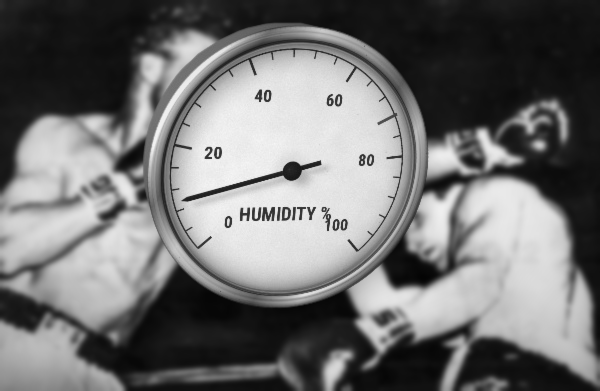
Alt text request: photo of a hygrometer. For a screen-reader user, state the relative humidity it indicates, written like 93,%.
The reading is 10,%
